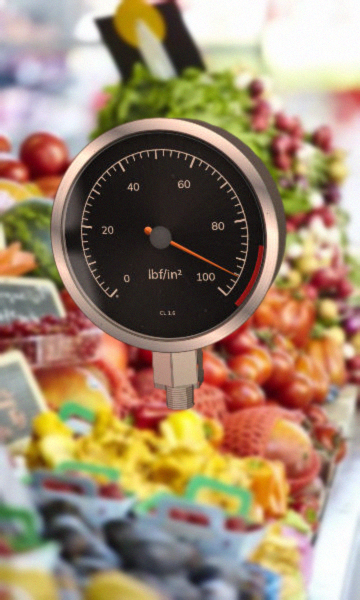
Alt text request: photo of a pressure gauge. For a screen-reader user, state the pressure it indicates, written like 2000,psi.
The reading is 94,psi
